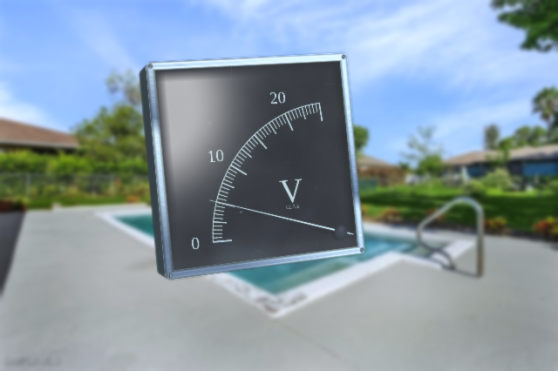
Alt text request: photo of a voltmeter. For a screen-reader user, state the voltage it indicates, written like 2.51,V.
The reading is 5,V
